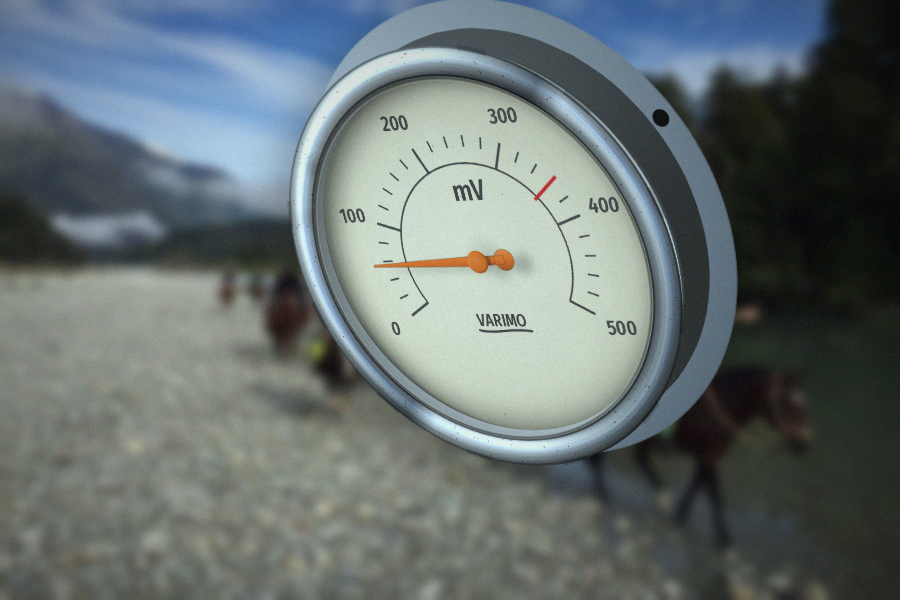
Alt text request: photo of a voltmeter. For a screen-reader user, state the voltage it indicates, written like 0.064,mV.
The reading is 60,mV
